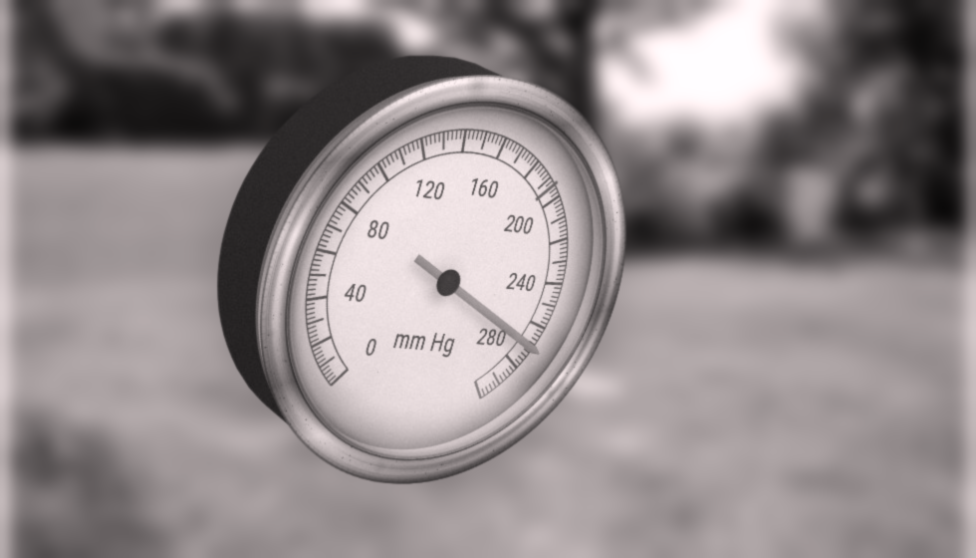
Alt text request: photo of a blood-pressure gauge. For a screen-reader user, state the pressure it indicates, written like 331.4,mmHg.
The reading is 270,mmHg
